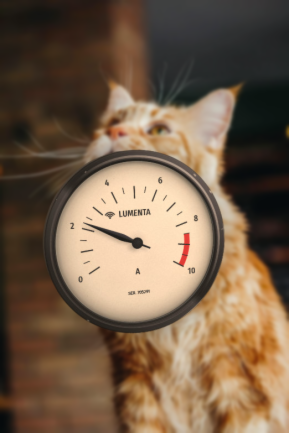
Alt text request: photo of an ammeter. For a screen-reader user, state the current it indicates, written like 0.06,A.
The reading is 2.25,A
